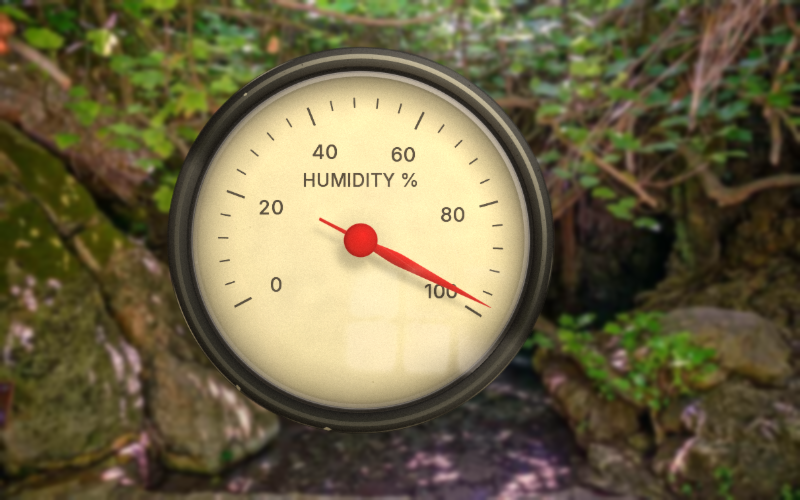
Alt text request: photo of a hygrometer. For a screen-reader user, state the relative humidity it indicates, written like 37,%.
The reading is 98,%
